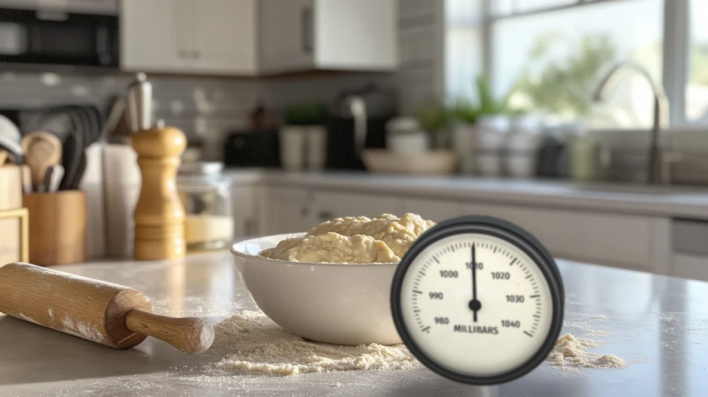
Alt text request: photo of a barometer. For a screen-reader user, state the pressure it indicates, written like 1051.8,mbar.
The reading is 1010,mbar
